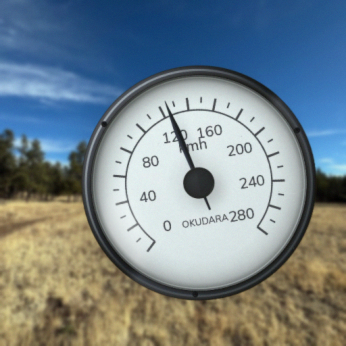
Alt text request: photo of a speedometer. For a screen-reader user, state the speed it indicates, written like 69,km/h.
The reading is 125,km/h
